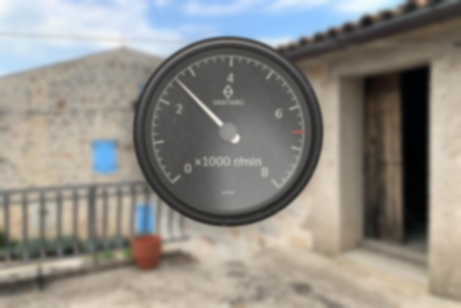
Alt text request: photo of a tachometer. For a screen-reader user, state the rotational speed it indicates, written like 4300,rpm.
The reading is 2600,rpm
